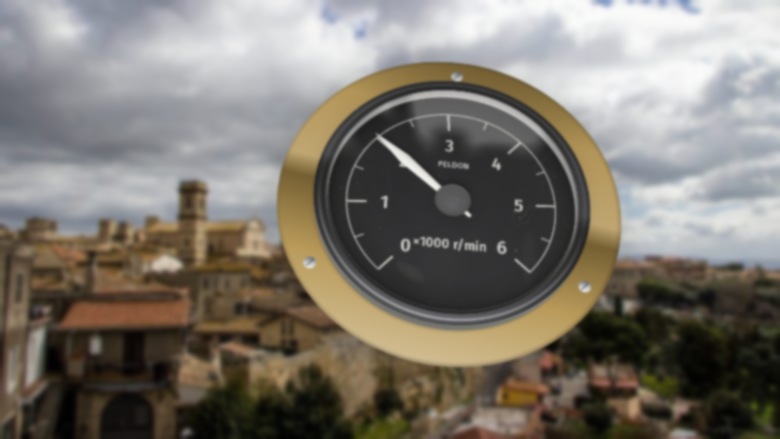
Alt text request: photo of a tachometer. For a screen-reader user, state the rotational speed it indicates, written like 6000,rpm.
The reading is 2000,rpm
